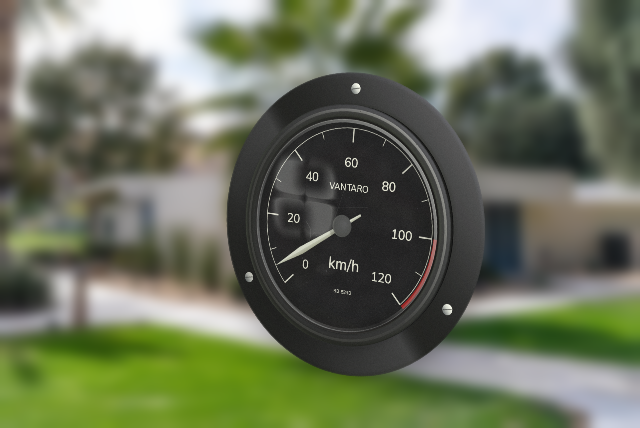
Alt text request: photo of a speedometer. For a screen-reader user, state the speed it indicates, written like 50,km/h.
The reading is 5,km/h
